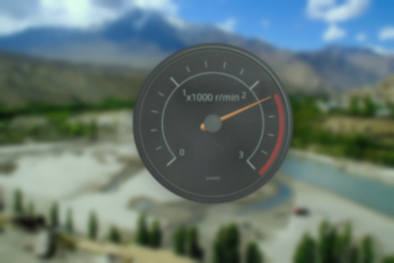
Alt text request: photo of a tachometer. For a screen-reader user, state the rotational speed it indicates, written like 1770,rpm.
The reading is 2200,rpm
